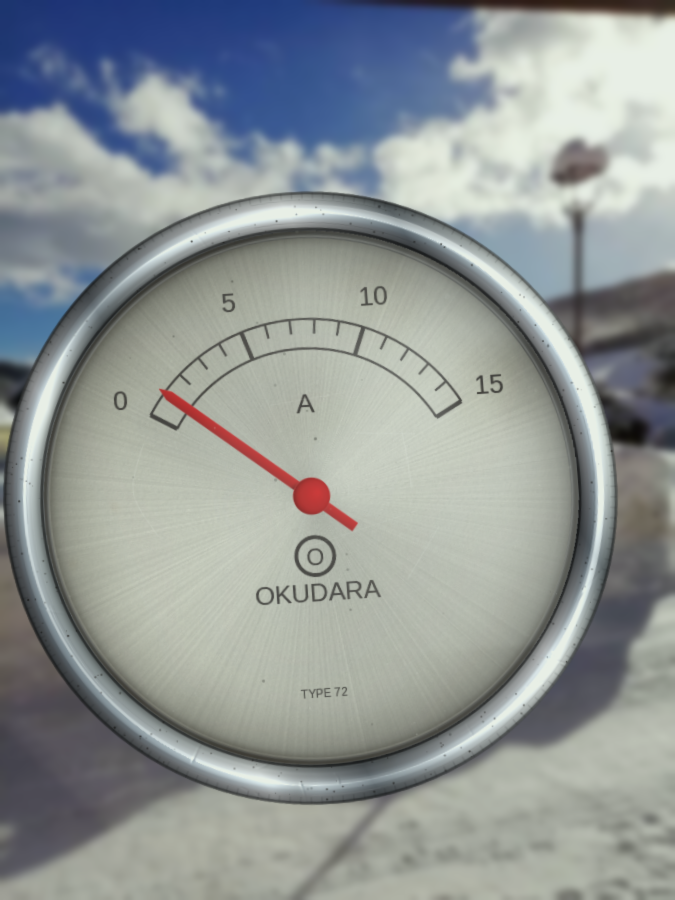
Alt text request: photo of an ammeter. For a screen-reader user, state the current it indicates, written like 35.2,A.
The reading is 1,A
